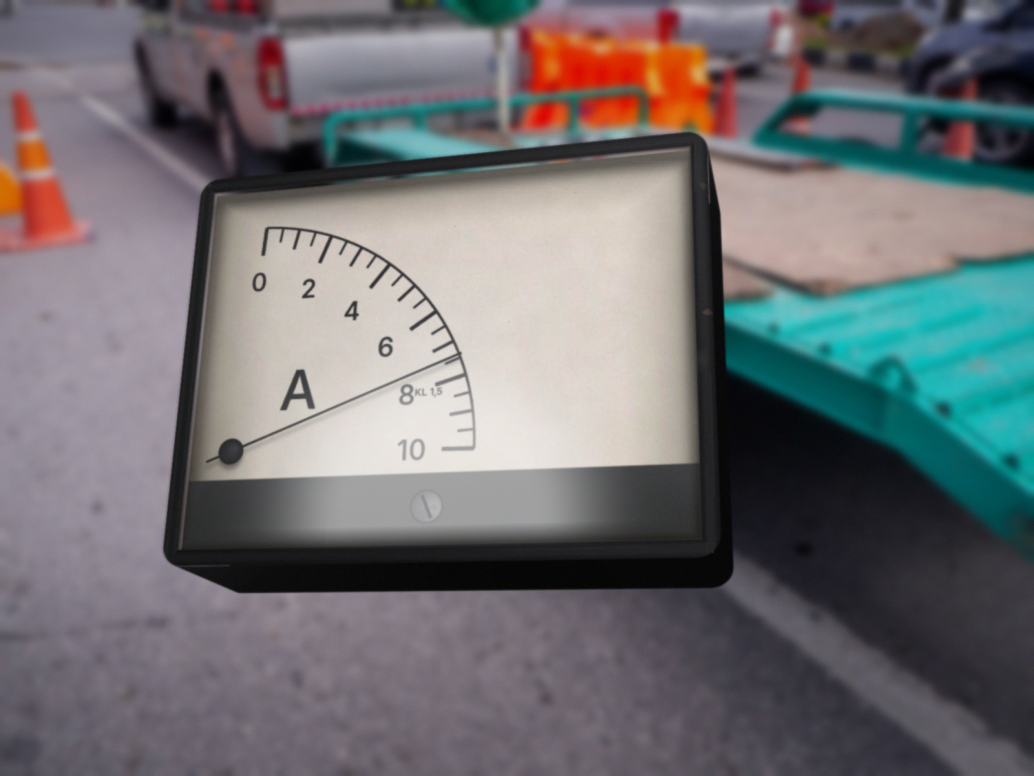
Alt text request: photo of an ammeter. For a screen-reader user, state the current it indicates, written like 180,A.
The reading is 7.5,A
